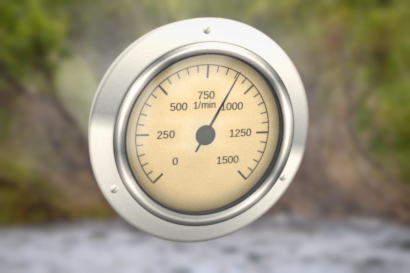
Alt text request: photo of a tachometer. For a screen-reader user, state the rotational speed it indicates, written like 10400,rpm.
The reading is 900,rpm
